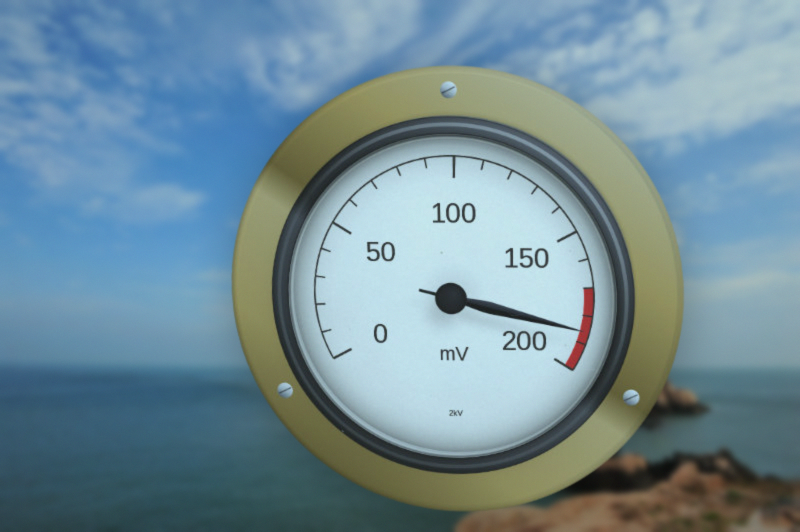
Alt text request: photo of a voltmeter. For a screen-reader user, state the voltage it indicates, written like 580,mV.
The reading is 185,mV
